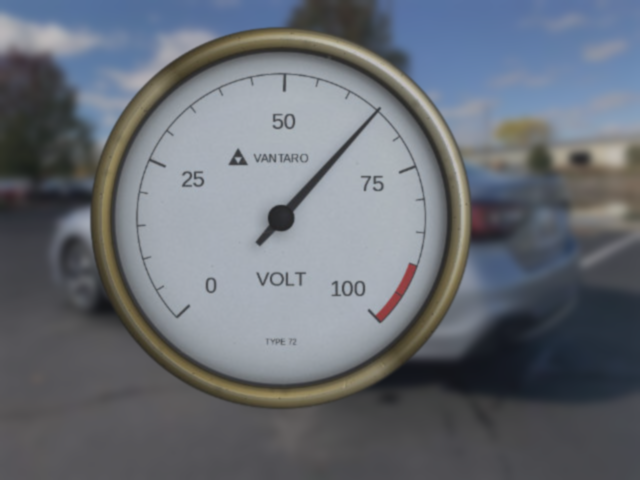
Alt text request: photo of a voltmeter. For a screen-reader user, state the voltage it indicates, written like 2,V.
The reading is 65,V
